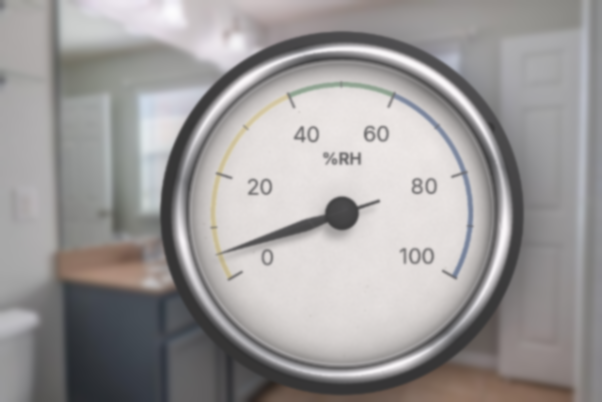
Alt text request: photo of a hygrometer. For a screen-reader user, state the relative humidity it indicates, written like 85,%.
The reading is 5,%
